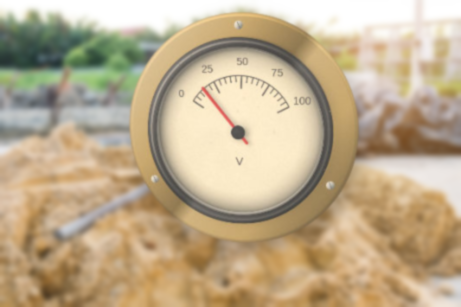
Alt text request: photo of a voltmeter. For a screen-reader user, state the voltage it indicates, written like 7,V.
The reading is 15,V
